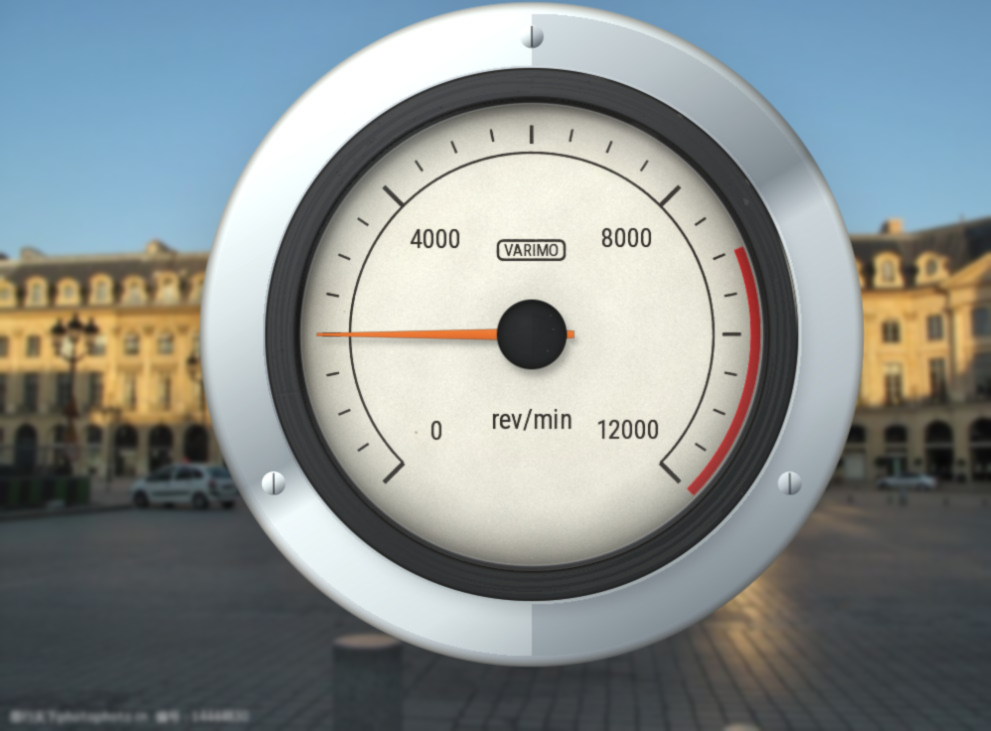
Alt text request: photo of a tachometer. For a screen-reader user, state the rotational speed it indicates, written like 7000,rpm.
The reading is 2000,rpm
